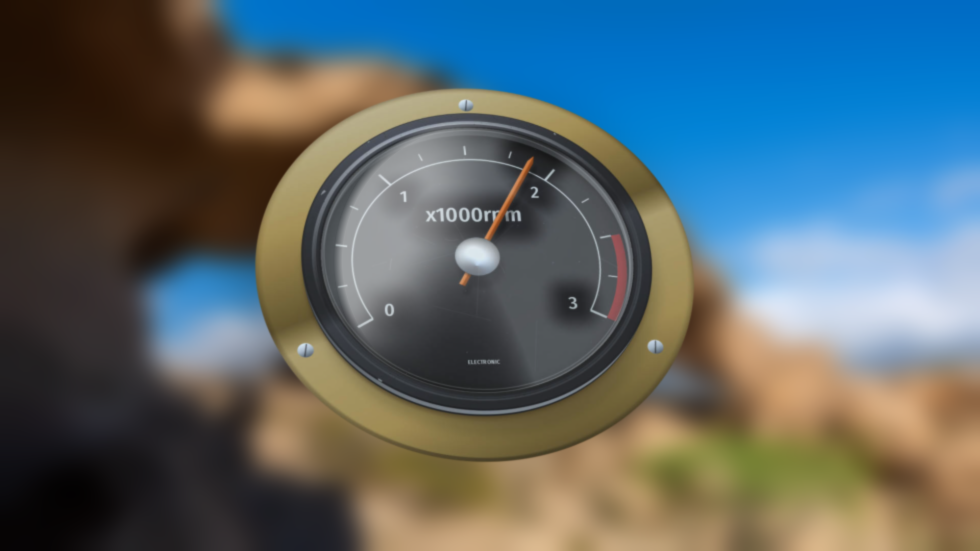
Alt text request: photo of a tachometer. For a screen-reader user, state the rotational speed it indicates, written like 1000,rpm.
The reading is 1875,rpm
